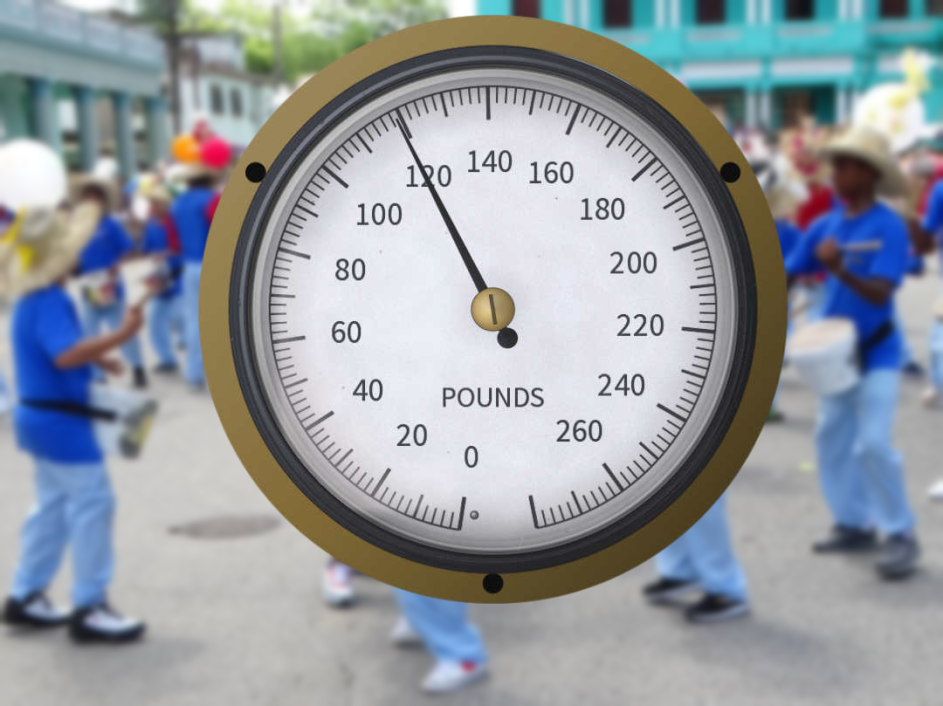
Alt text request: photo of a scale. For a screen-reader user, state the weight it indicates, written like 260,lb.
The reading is 119,lb
